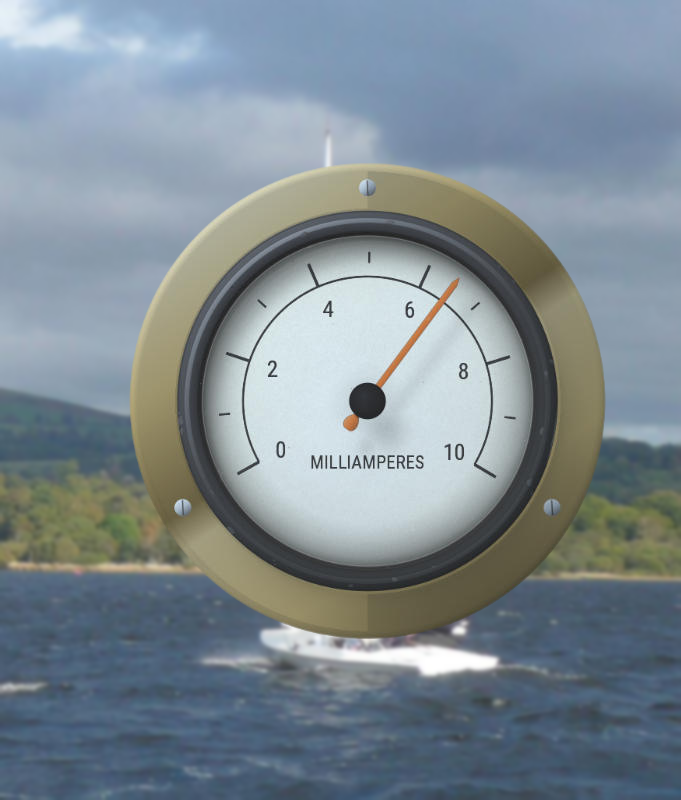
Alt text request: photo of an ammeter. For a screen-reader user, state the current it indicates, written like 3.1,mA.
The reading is 6.5,mA
